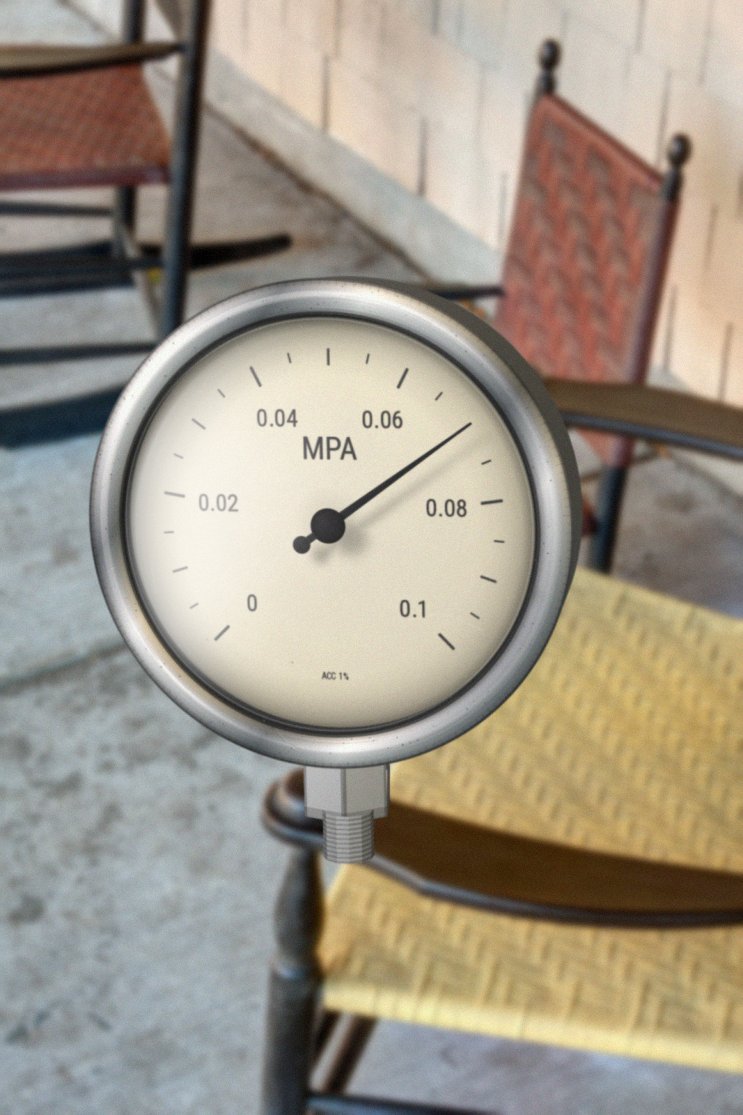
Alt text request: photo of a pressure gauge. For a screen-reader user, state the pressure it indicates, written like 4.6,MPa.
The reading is 0.07,MPa
